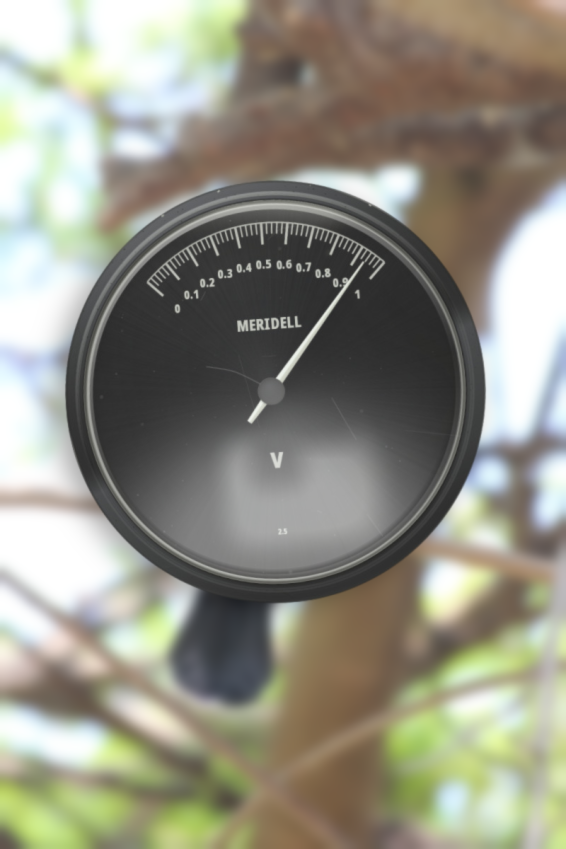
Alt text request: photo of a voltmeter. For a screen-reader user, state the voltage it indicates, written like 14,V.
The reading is 0.94,V
